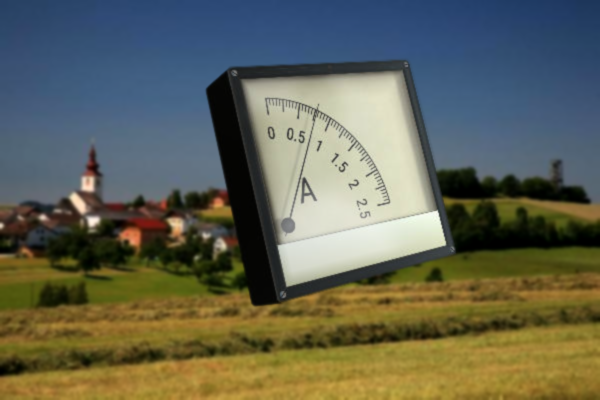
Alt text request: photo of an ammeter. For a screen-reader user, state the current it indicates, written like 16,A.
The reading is 0.75,A
